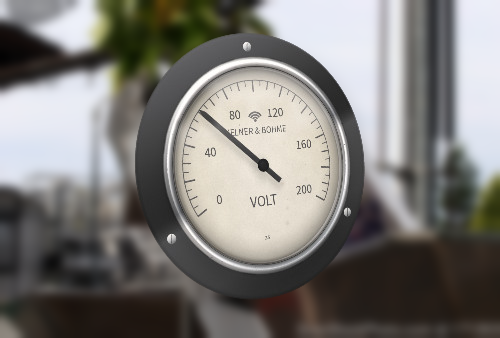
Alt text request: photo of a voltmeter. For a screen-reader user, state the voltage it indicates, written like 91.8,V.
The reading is 60,V
